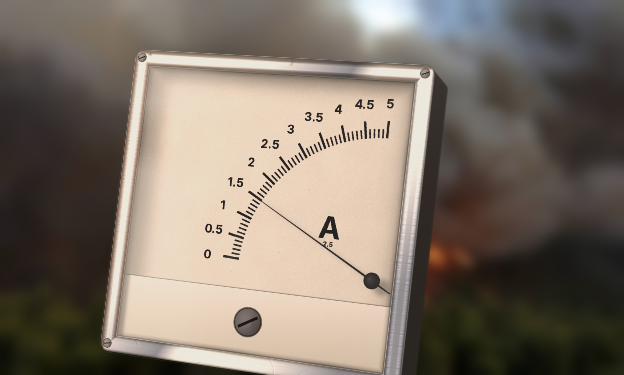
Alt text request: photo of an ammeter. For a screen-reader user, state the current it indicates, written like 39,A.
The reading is 1.5,A
